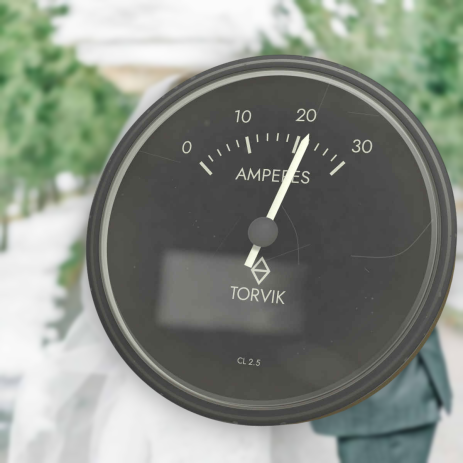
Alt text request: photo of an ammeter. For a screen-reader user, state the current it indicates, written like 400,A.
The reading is 22,A
